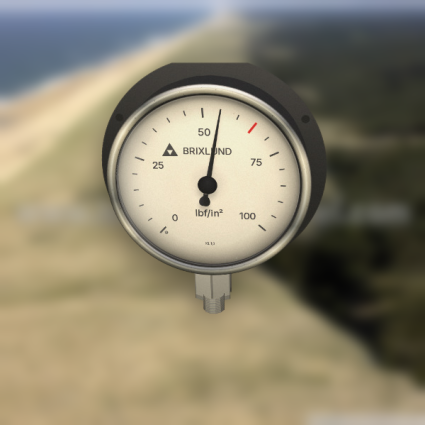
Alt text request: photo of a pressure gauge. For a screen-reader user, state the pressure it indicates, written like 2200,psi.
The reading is 55,psi
